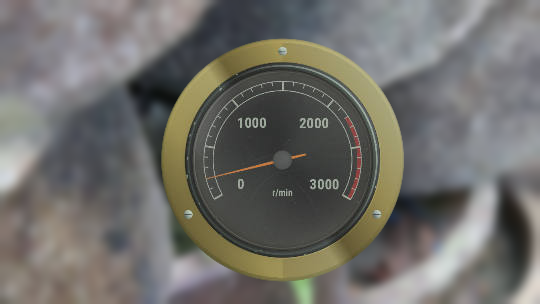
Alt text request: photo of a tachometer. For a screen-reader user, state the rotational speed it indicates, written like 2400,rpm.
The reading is 200,rpm
